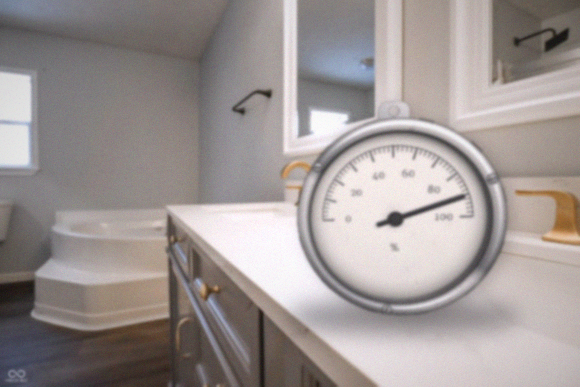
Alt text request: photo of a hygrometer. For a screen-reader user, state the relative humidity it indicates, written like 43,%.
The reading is 90,%
